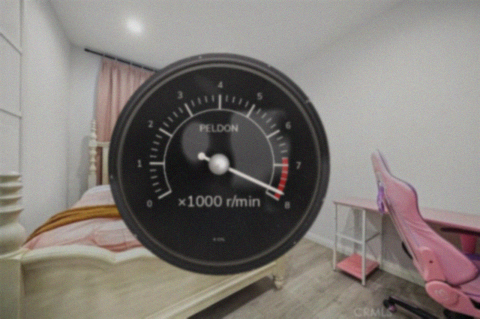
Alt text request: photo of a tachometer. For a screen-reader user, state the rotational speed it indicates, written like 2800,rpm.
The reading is 7800,rpm
